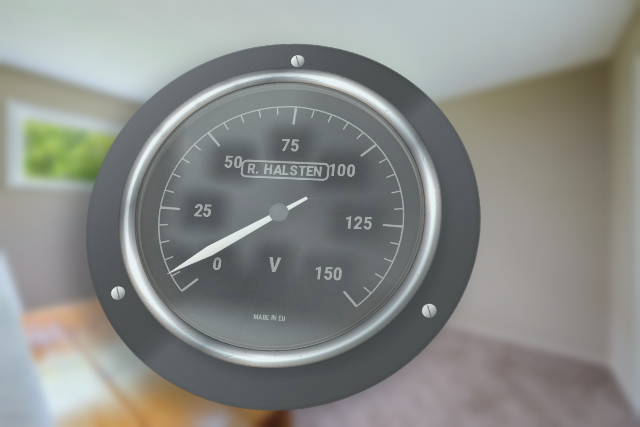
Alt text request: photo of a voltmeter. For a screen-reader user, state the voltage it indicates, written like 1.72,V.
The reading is 5,V
